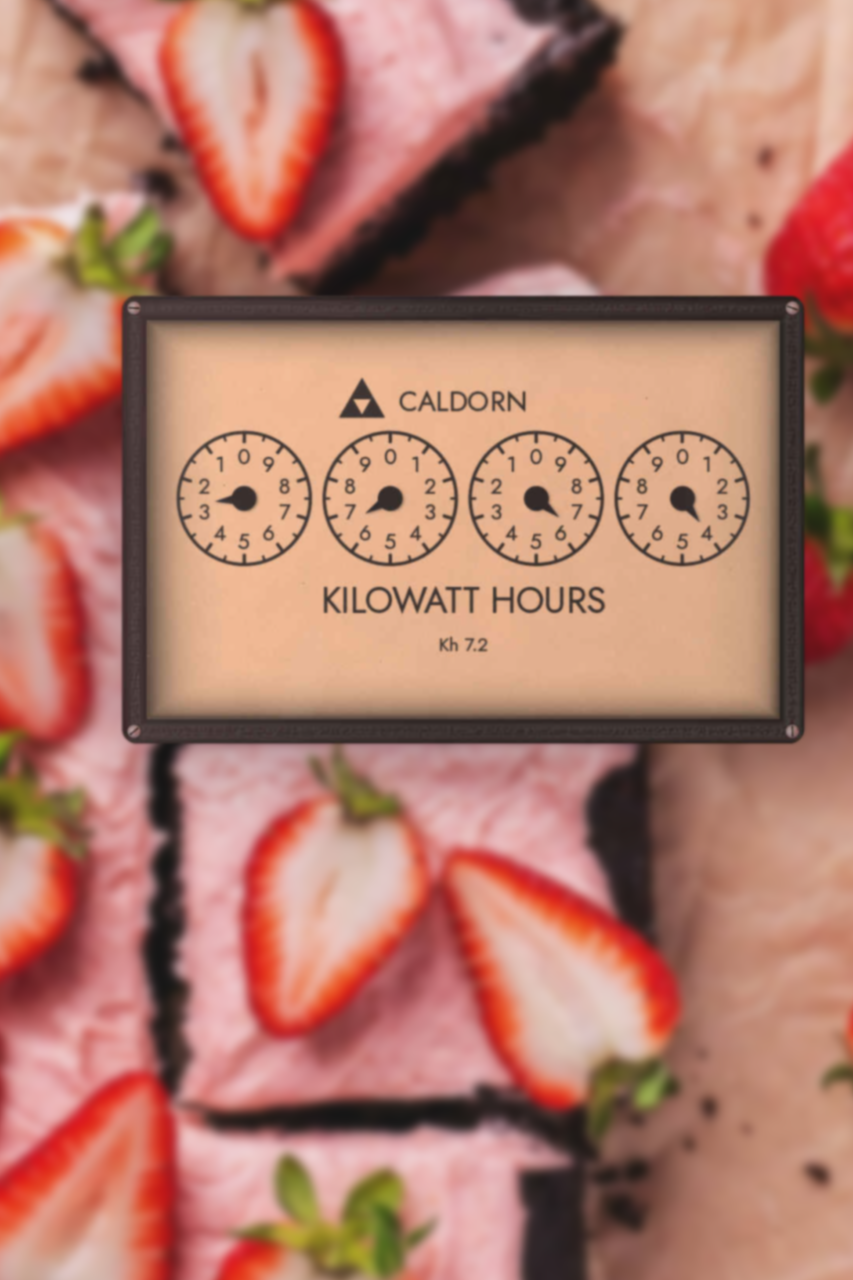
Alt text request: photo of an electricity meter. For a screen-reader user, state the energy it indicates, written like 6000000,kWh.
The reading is 2664,kWh
